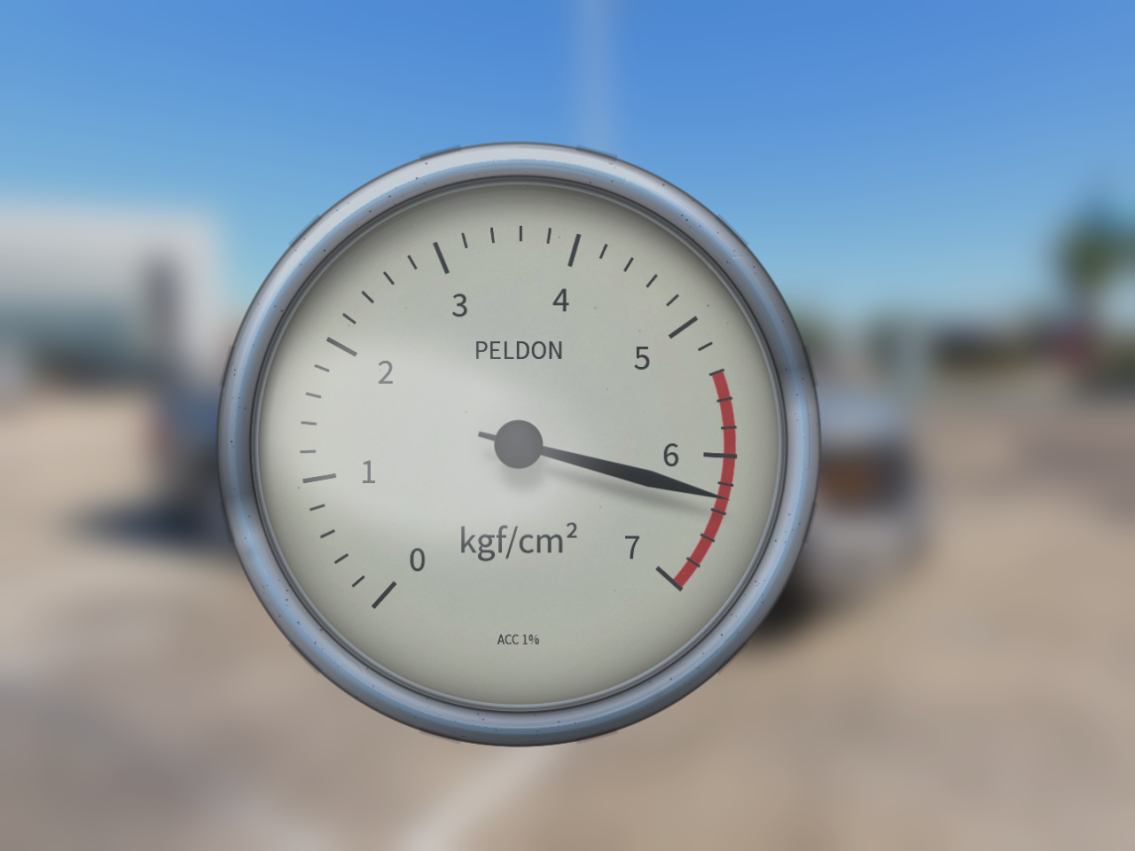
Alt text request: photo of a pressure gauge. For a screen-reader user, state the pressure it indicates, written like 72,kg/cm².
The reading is 6.3,kg/cm²
